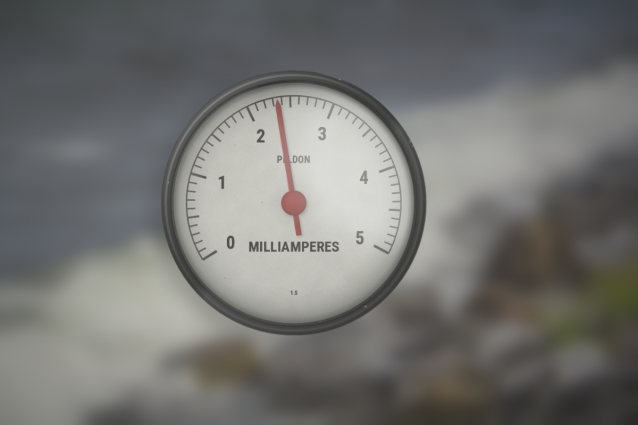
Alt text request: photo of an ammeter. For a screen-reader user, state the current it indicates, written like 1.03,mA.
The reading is 2.35,mA
